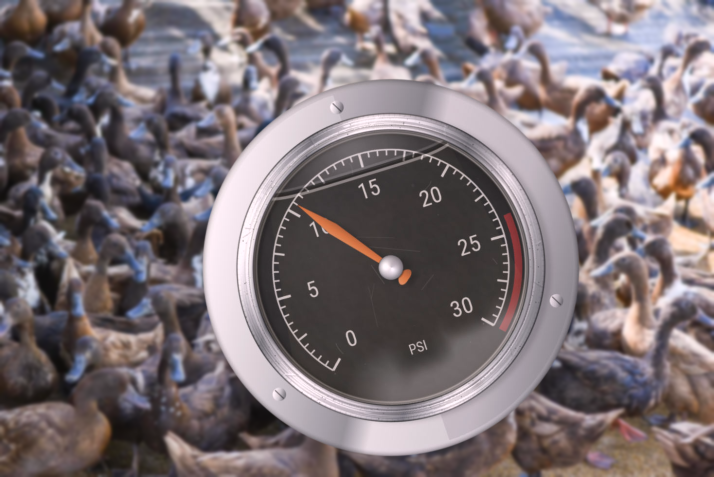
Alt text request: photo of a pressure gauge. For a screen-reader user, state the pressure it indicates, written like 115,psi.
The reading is 10.5,psi
